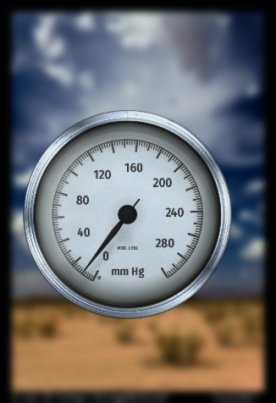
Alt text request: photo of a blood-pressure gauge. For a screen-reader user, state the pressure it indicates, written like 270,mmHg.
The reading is 10,mmHg
